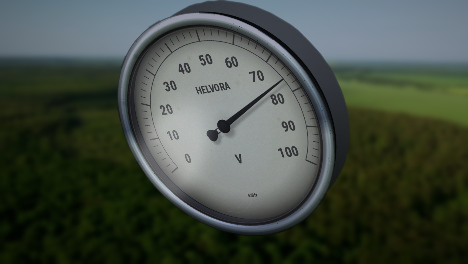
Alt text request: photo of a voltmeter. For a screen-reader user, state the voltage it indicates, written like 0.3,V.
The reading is 76,V
